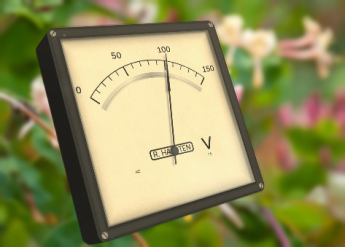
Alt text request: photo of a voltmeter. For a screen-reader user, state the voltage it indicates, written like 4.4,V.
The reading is 100,V
